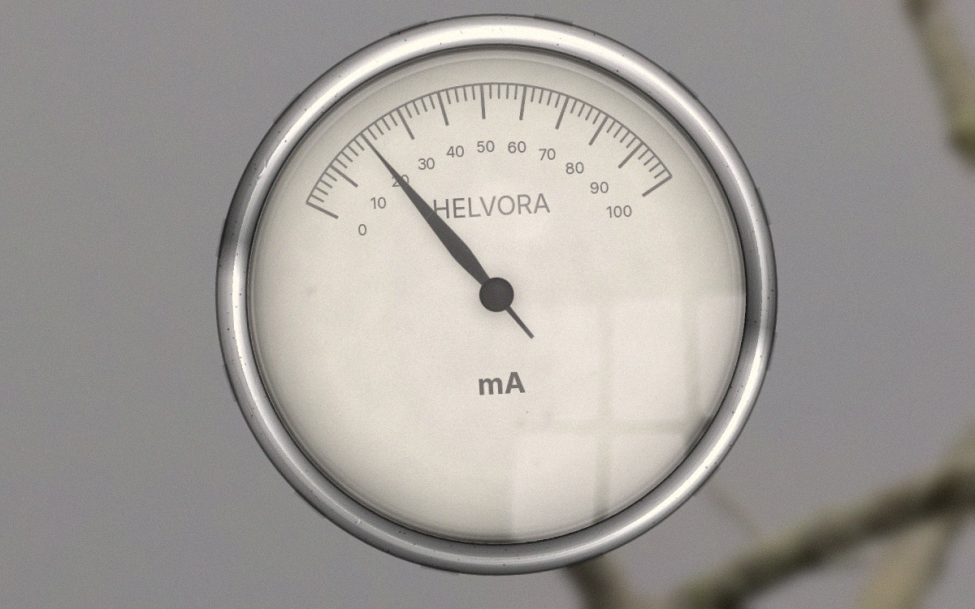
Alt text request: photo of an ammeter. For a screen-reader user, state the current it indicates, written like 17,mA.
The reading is 20,mA
